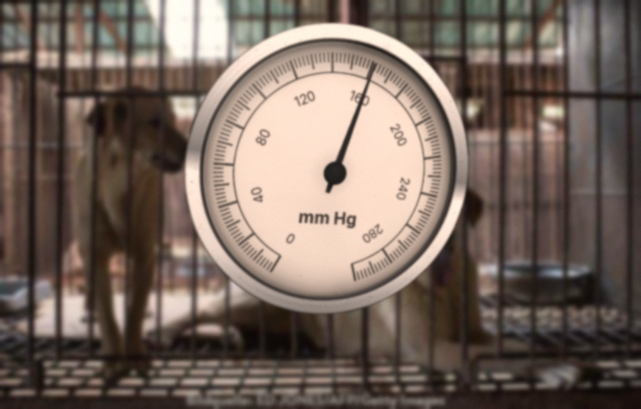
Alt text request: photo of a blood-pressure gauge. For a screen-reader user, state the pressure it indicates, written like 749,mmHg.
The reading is 160,mmHg
